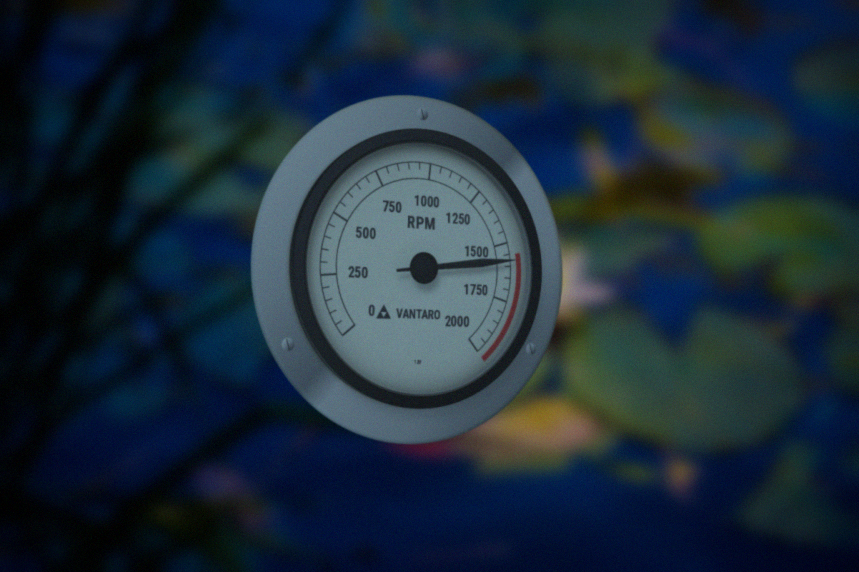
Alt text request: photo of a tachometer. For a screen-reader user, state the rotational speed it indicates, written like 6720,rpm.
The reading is 1575,rpm
